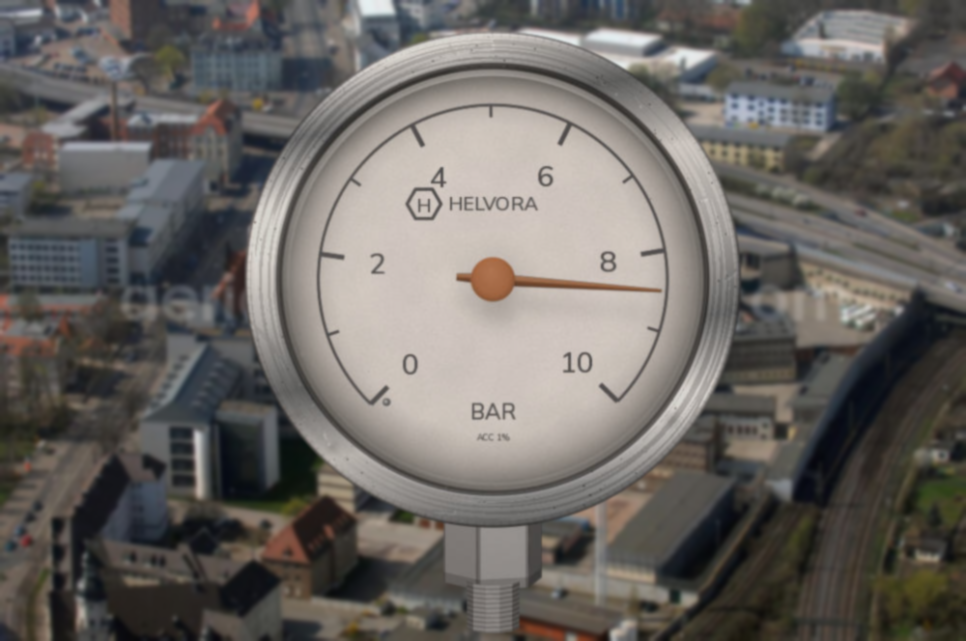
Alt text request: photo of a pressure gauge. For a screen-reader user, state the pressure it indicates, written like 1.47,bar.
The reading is 8.5,bar
